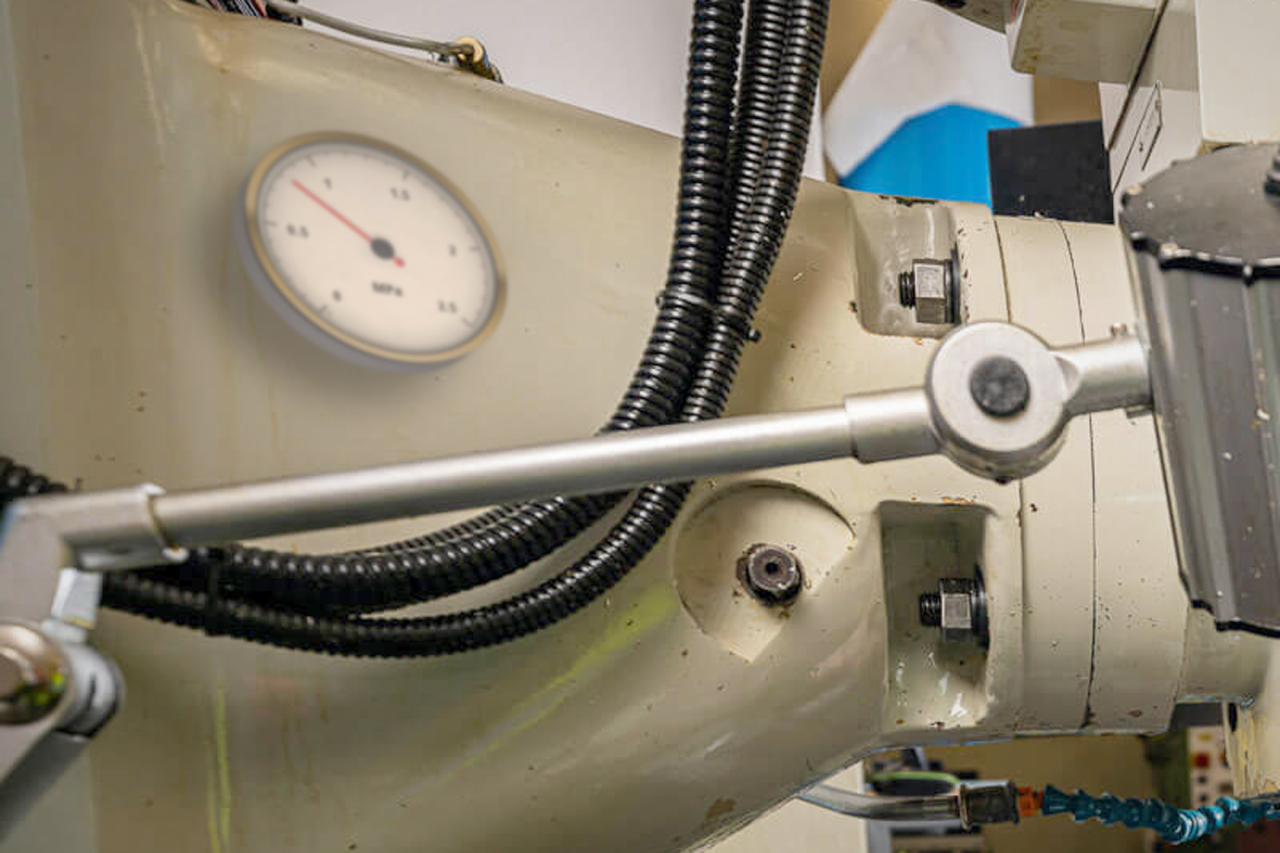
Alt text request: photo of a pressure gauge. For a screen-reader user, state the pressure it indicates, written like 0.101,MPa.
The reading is 0.8,MPa
